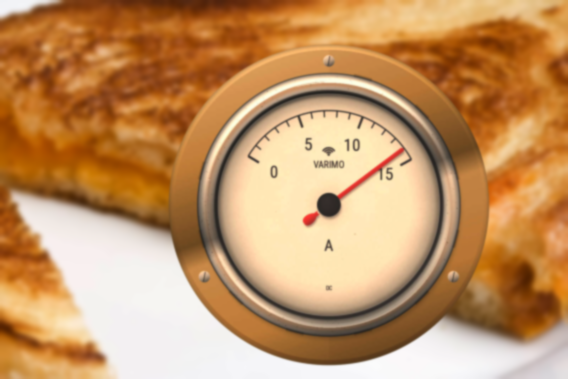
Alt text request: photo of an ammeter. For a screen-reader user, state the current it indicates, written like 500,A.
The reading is 14,A
